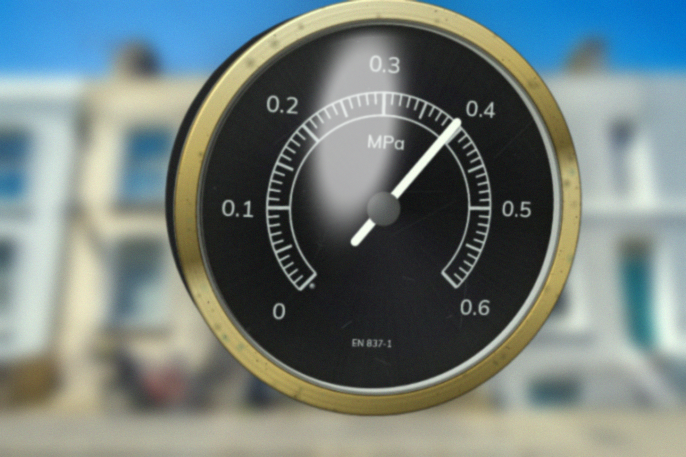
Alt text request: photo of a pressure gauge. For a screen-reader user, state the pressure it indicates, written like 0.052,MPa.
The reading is 0.39,MPa
